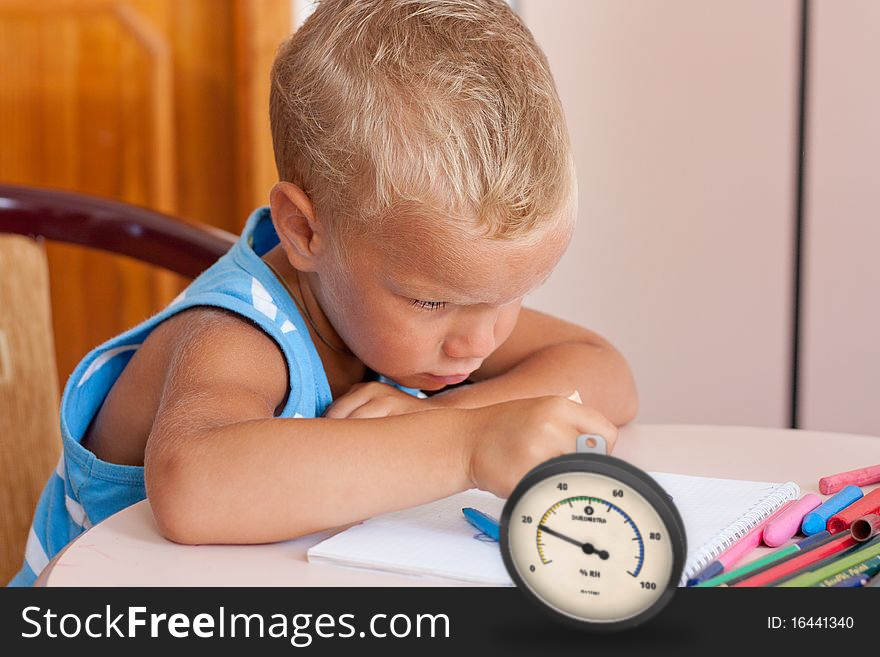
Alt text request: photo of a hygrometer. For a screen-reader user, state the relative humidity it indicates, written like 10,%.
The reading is 20,%
